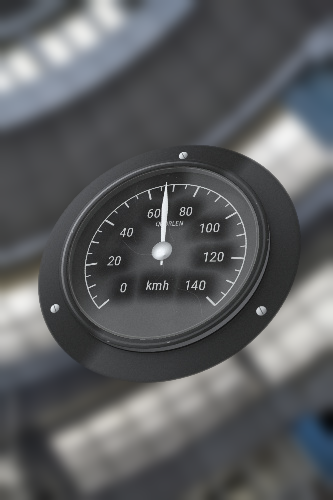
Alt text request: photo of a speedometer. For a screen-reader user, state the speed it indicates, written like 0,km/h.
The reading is 67.5,km/h
